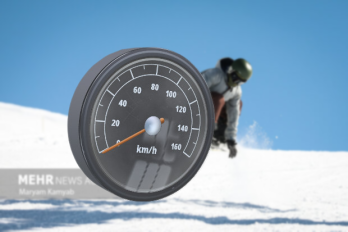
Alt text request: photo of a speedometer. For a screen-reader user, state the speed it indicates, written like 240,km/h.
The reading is 0,km/h
